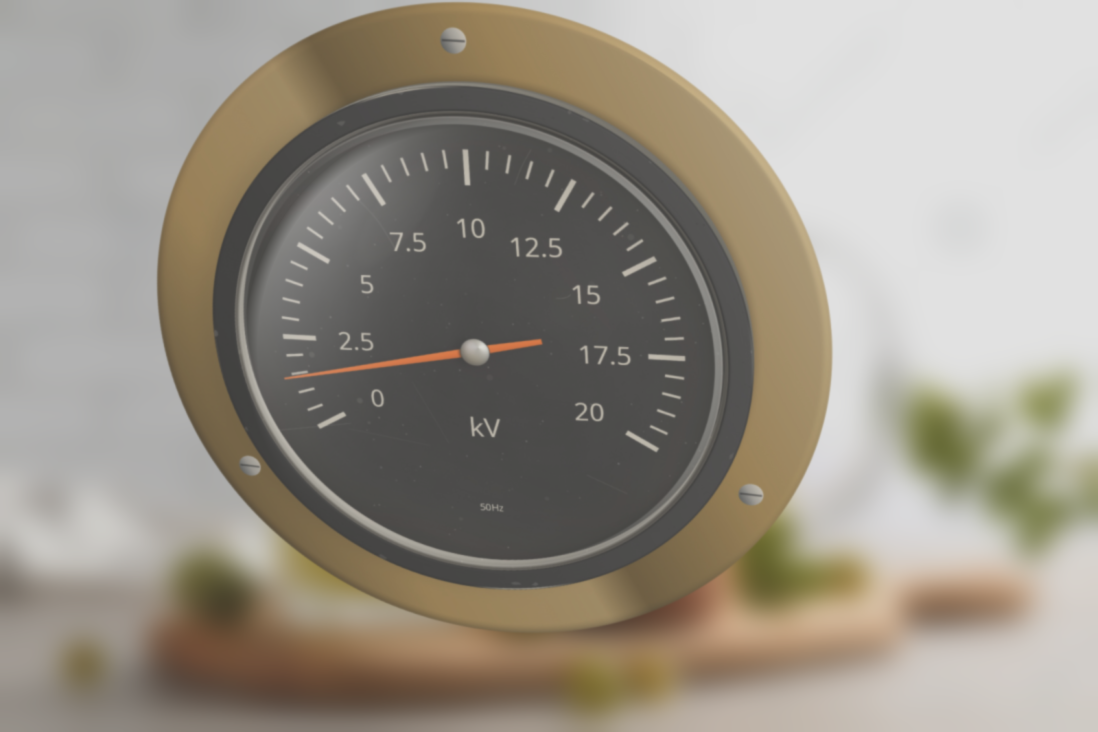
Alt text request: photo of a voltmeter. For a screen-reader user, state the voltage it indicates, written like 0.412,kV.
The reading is 1.5,kV
